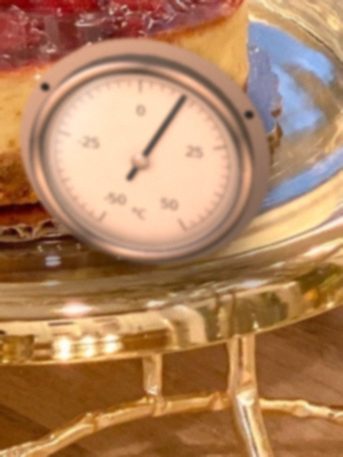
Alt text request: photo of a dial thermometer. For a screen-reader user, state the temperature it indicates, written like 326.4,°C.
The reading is 10,°C
